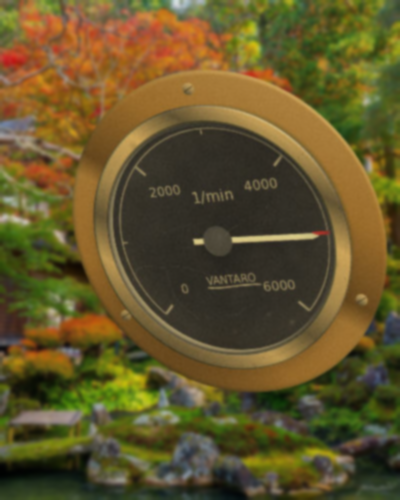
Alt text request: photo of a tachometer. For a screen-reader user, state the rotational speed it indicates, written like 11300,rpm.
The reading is 5000,rpm
